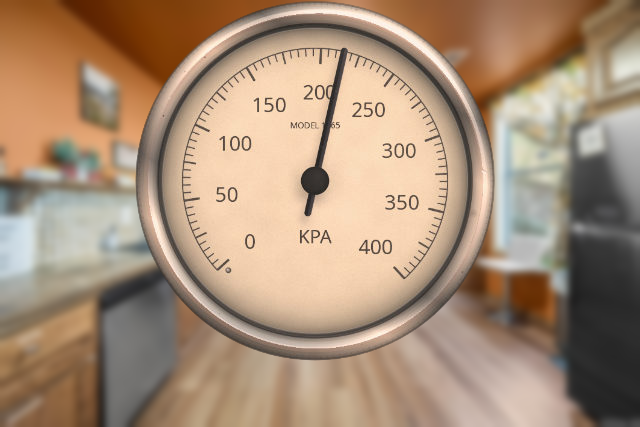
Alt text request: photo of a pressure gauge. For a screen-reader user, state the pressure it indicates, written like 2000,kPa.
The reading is 215,kPa
